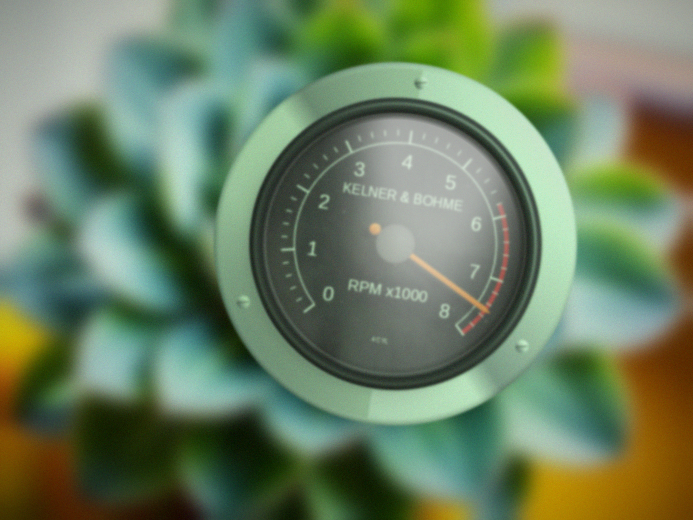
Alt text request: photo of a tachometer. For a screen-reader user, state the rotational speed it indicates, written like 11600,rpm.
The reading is 7500,rpm
